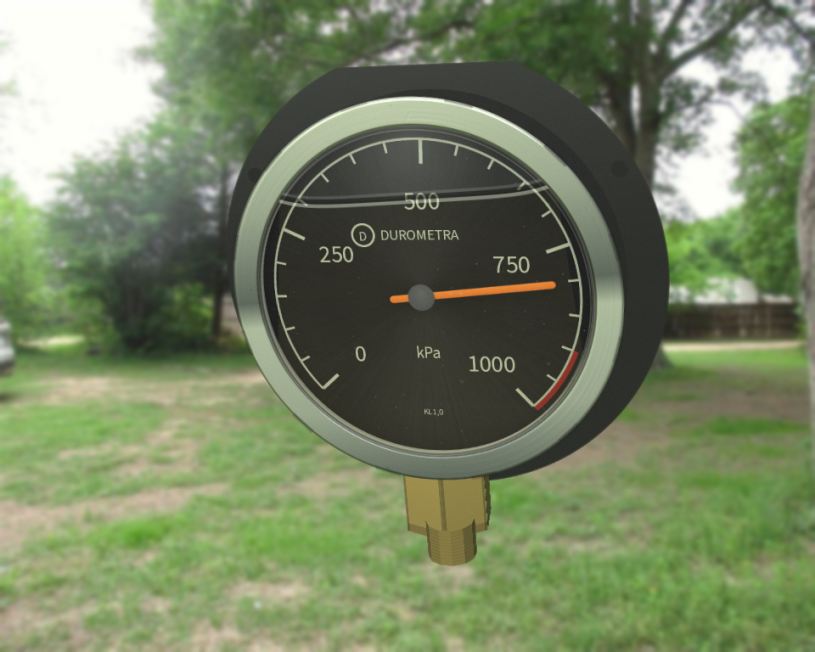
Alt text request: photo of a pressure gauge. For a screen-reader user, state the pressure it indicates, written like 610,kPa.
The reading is 800,kPa
